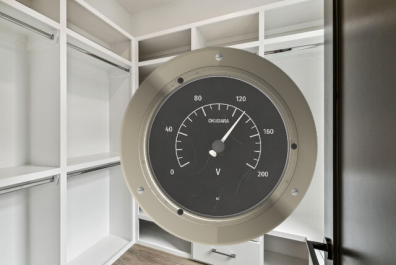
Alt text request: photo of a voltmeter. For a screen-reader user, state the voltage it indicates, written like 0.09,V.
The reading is 130,V
